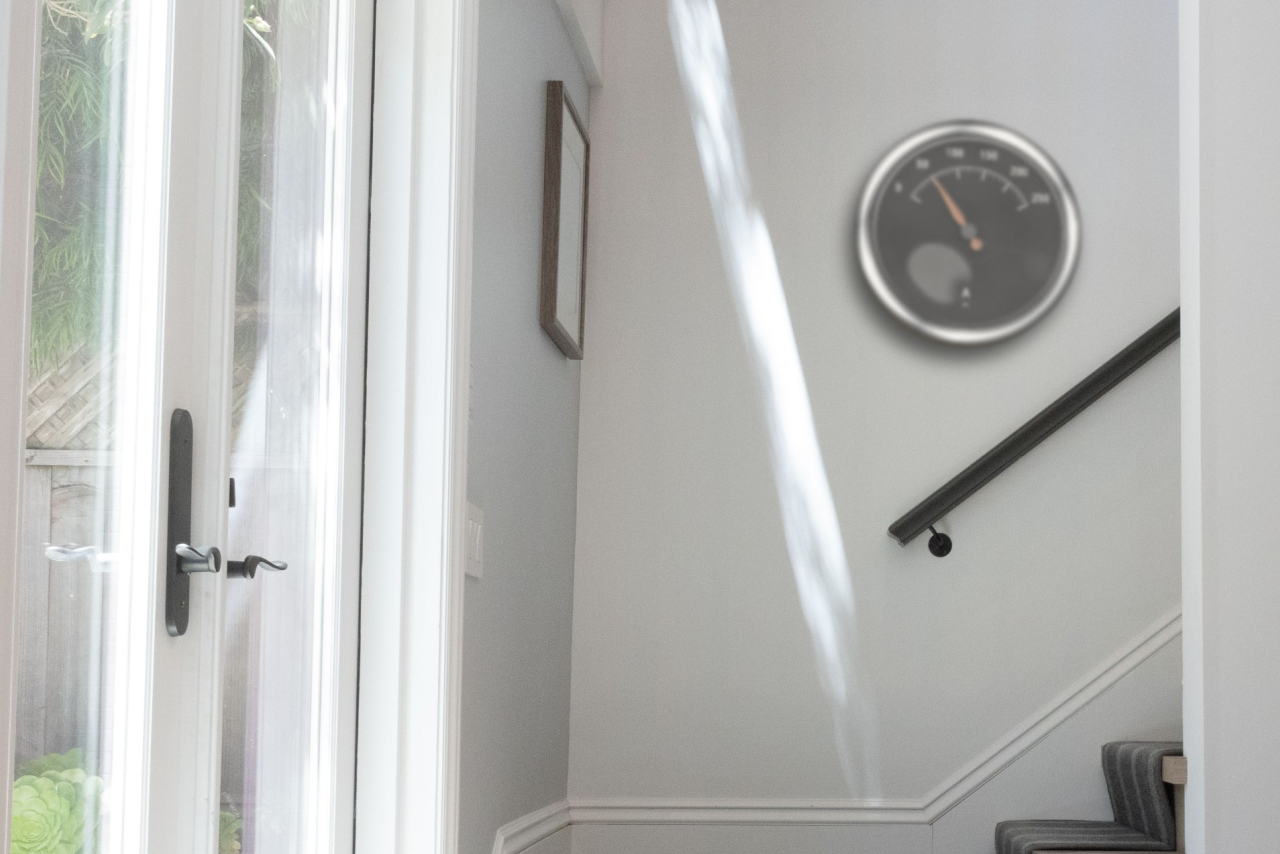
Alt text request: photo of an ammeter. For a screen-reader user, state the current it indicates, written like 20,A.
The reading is 50,A
